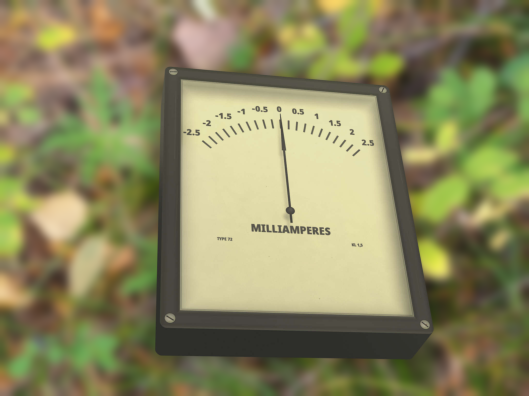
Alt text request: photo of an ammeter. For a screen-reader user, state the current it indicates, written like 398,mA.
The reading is 0,mA
